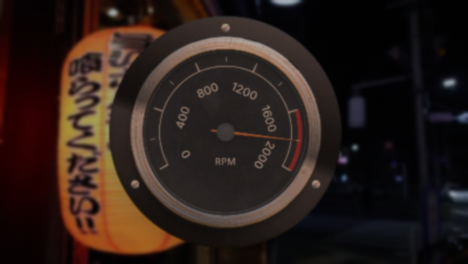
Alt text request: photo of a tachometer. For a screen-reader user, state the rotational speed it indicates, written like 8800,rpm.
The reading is 1800,rpm
